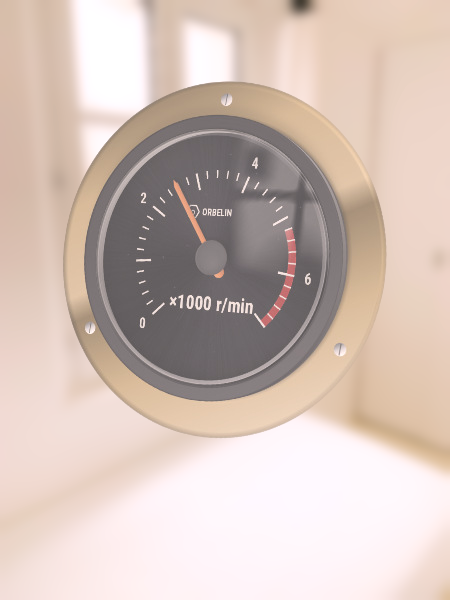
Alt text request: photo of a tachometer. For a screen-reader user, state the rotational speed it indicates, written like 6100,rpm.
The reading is 2600,rpm
